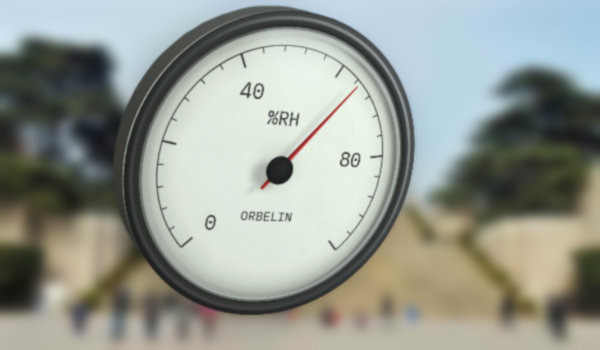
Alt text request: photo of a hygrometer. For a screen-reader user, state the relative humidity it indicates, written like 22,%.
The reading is 64,%
